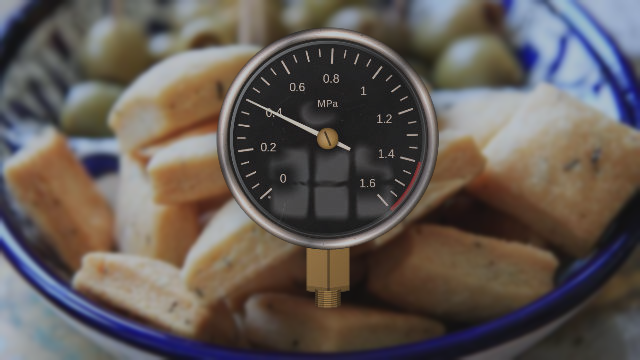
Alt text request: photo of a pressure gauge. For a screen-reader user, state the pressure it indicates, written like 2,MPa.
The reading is 0.4,MPa
